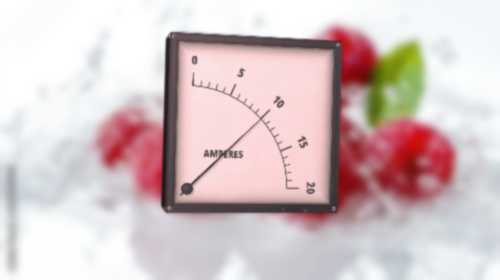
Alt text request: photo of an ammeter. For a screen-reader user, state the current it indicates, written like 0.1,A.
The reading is 10,A
